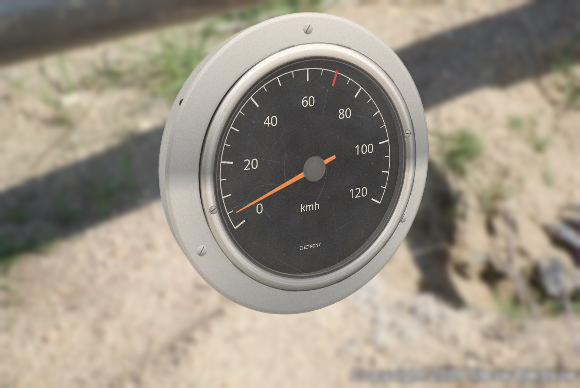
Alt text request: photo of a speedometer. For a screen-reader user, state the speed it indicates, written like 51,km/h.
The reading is 5,km/h
